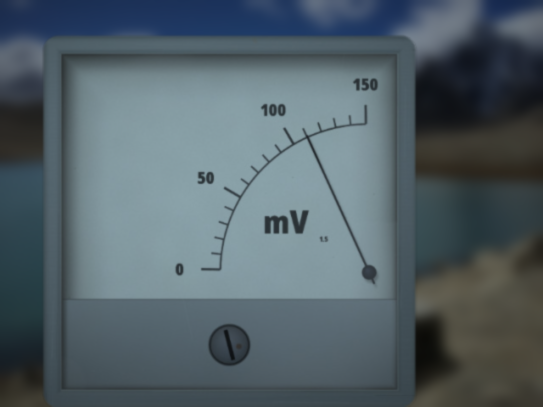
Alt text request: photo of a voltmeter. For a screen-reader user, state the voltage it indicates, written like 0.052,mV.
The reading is 110,mV
